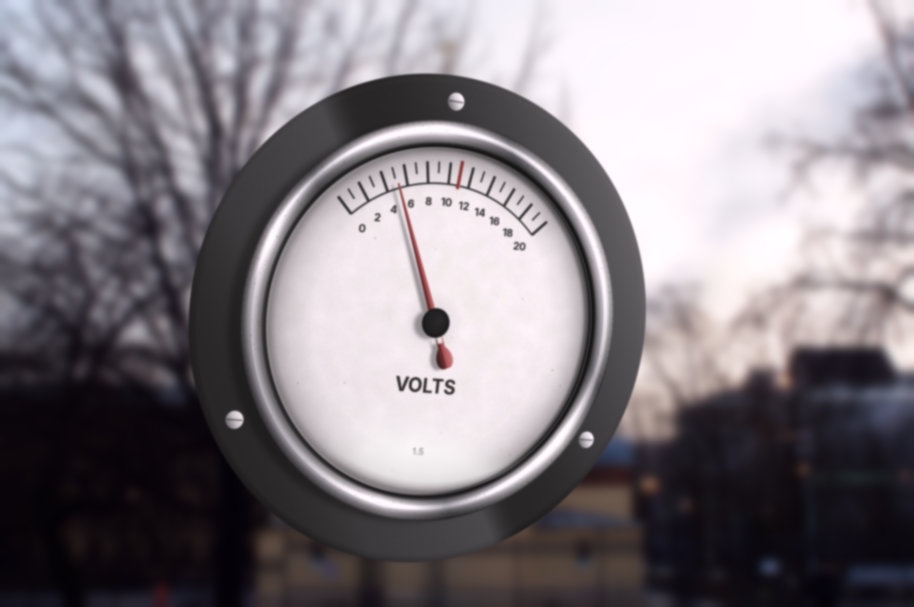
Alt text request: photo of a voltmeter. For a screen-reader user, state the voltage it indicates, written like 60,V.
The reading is 5,V
